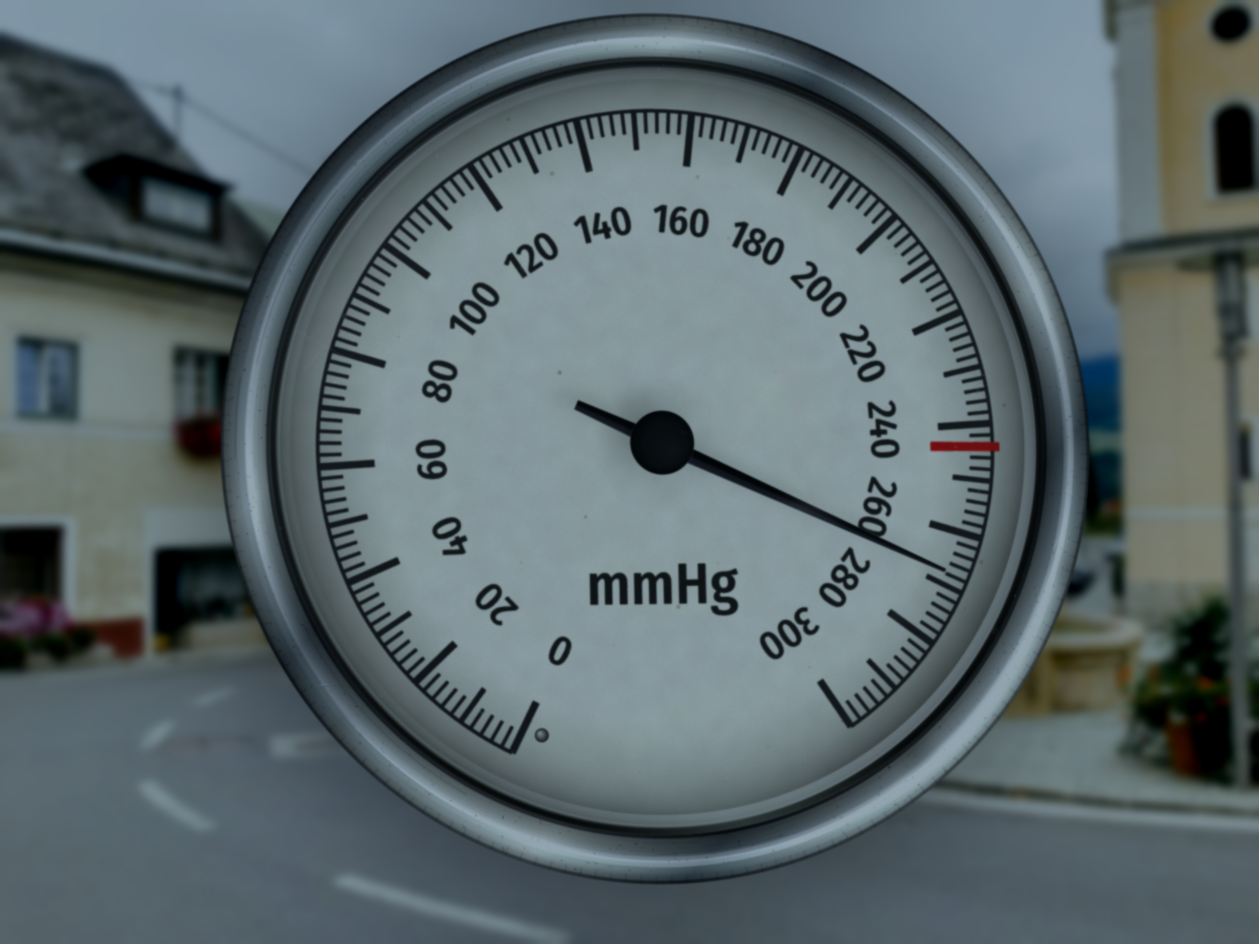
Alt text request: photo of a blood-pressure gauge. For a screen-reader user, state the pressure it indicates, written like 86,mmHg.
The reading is 268,mmHg
